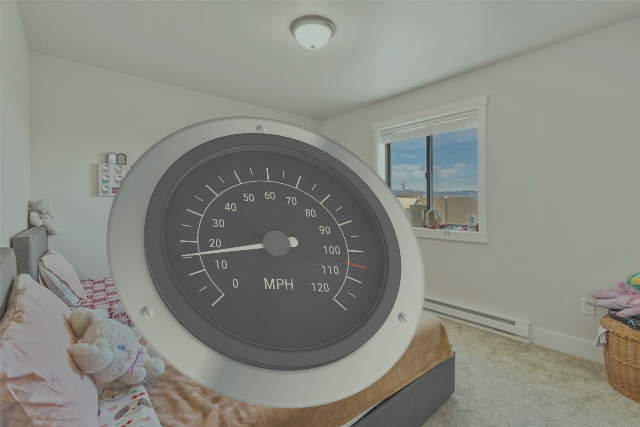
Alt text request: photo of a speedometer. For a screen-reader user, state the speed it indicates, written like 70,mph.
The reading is 15,mph
